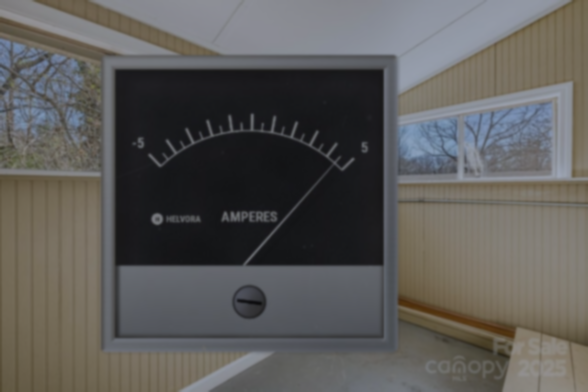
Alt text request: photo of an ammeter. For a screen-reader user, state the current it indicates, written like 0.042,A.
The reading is 4.5,A
